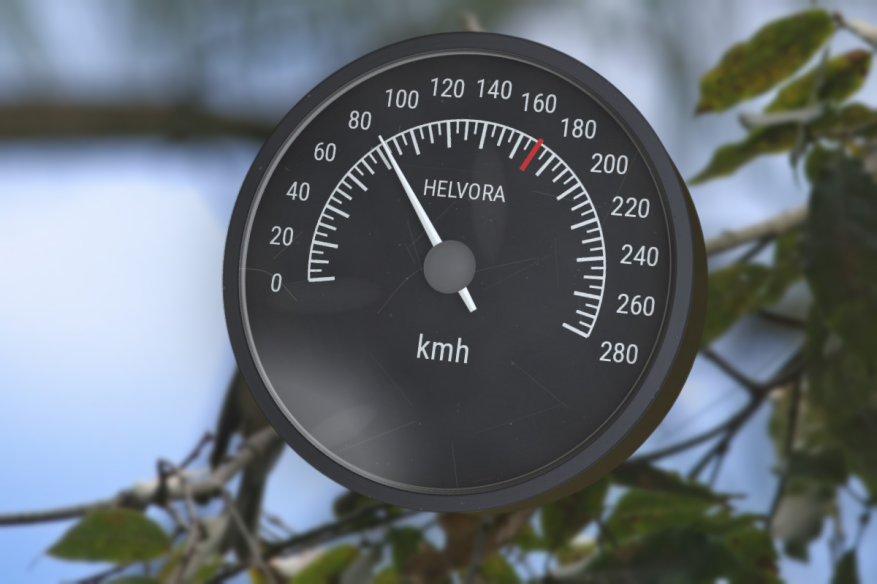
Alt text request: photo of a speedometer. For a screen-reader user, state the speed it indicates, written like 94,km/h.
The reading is 85,km/h
